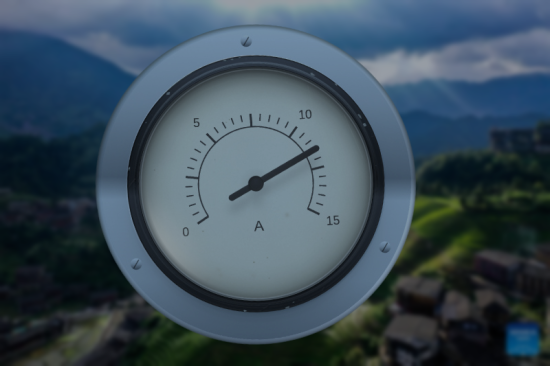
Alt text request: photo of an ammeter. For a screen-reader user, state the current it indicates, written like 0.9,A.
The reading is 11.5,A
